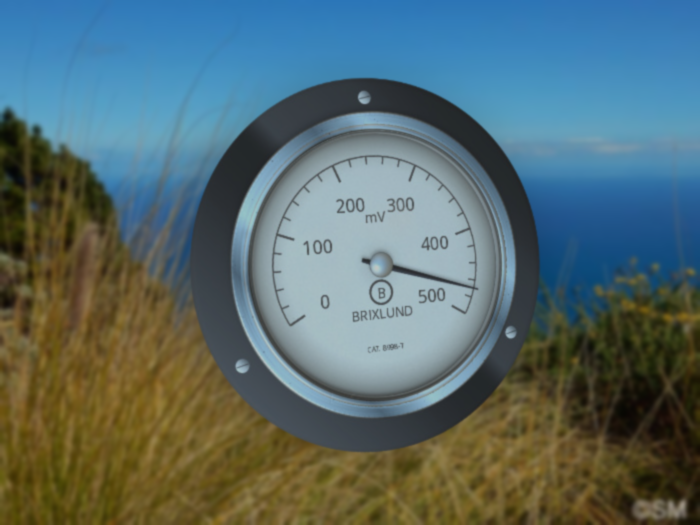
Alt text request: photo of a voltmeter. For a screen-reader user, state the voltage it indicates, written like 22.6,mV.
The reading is 470,mV
